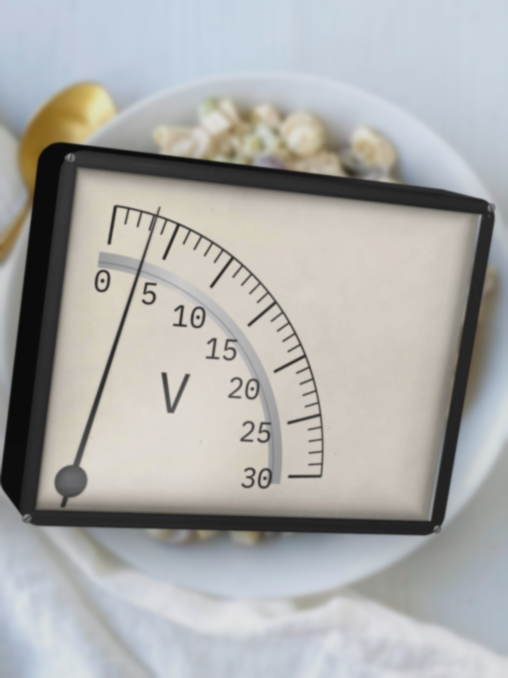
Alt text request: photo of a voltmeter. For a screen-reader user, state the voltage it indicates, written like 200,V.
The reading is 3,V
